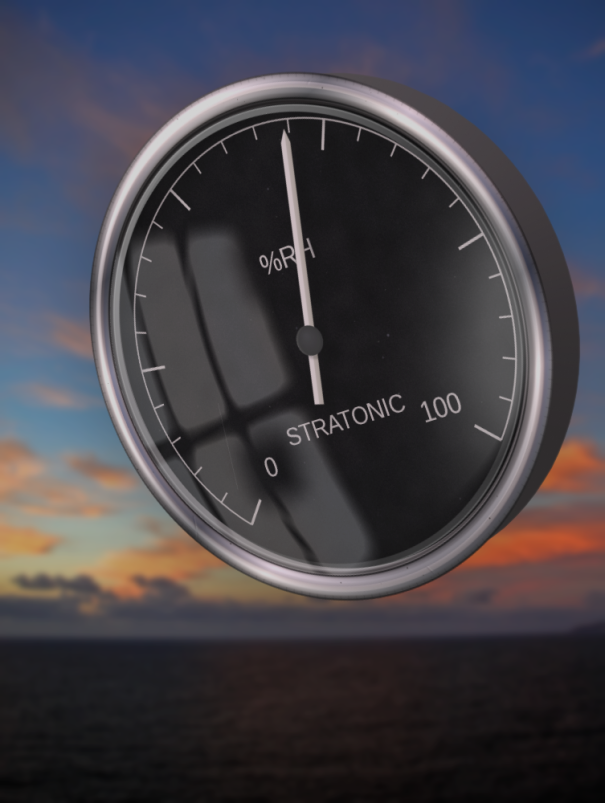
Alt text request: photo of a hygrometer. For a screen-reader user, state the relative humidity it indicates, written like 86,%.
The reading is 56,%
